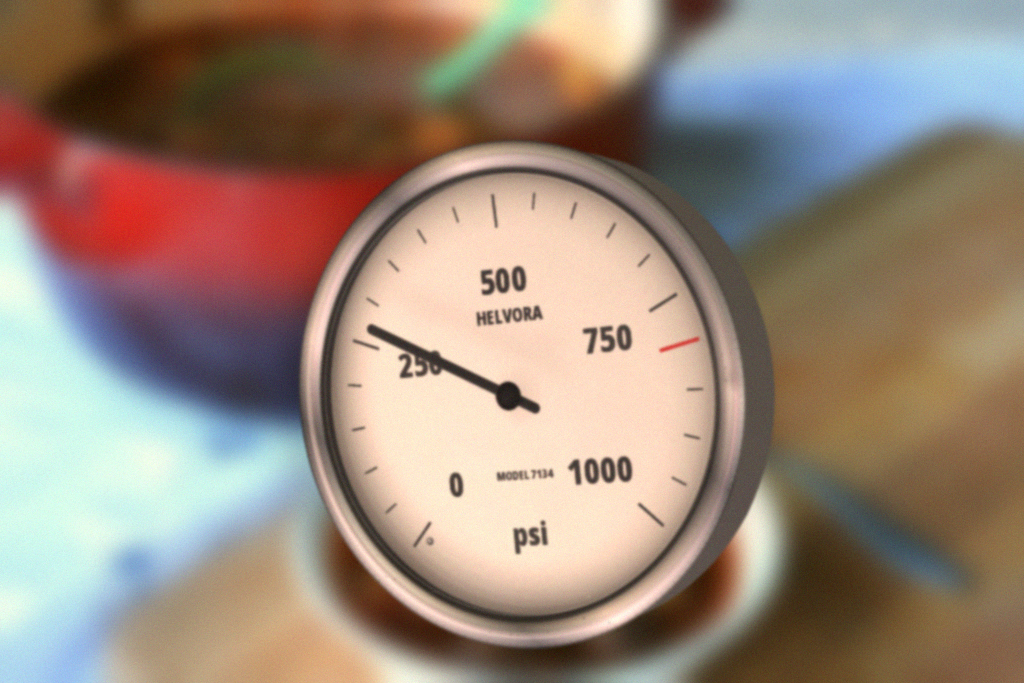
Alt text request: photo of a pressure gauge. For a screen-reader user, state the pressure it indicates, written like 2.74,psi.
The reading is 275,psi
